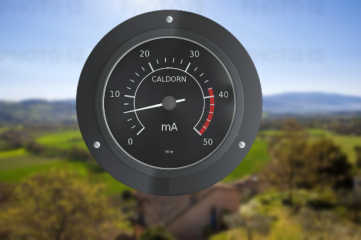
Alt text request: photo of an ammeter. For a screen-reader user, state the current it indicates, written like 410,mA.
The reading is 6,mA
